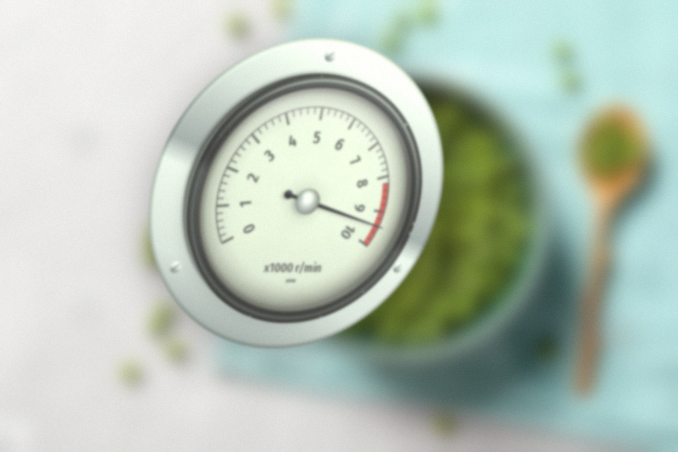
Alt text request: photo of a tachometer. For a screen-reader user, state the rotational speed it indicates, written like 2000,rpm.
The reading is 9400,rpm
